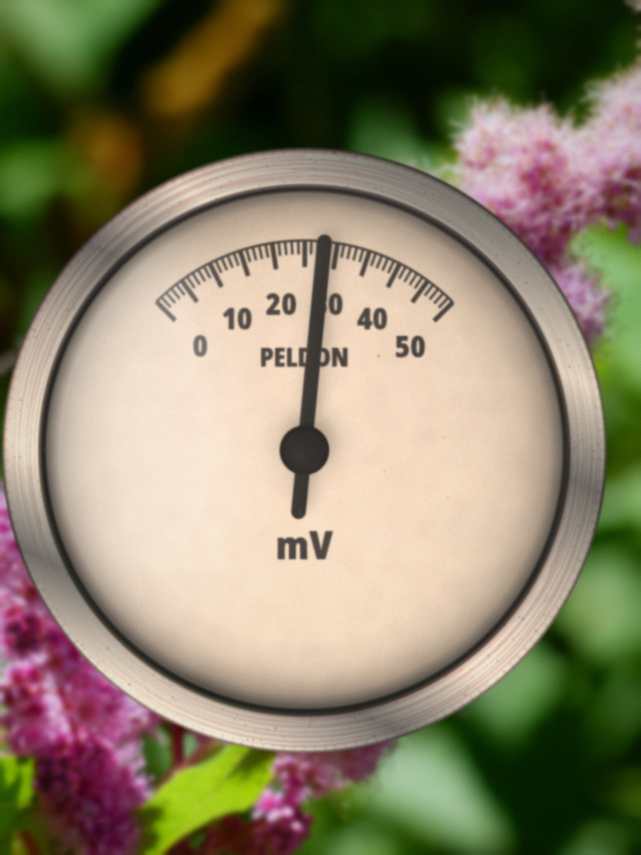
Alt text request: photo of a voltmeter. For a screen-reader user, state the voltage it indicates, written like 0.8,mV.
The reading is 28,mV
